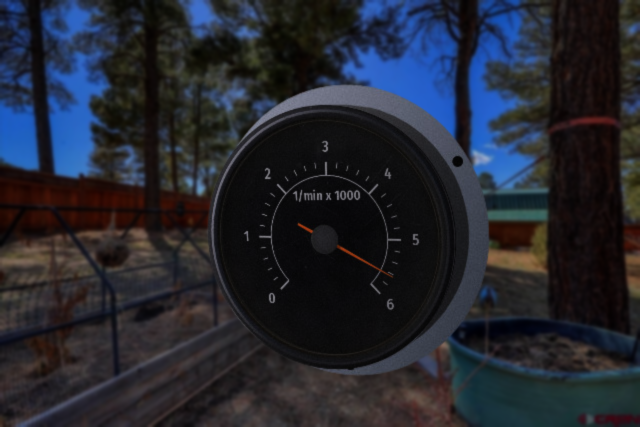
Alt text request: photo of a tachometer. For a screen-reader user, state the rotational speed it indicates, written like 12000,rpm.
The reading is 5600,rpm
